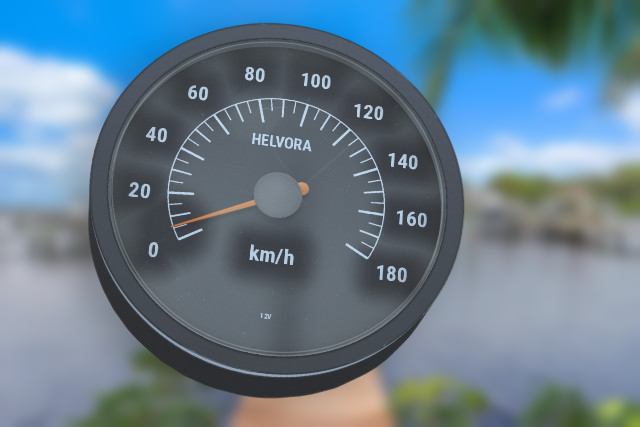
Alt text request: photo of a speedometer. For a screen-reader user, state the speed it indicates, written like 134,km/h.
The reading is 5,km/h
